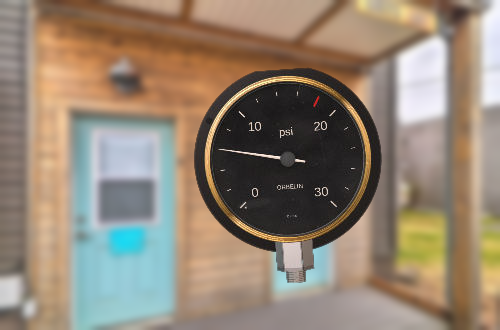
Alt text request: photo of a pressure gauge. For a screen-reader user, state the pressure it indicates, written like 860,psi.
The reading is 6,psi
